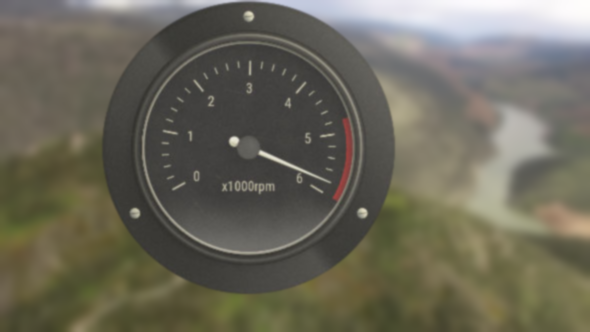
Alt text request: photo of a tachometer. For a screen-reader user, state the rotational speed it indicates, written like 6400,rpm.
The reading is 5800,rpm
